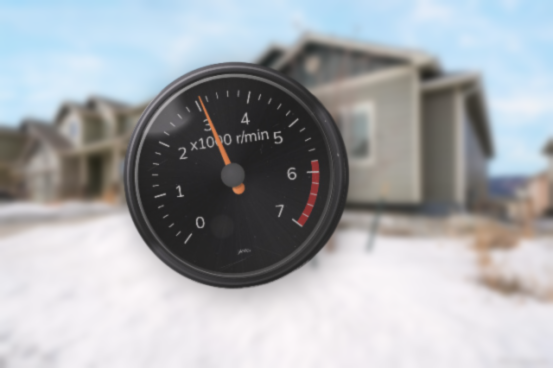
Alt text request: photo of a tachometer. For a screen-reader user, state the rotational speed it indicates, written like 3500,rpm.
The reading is 3100,rpm
